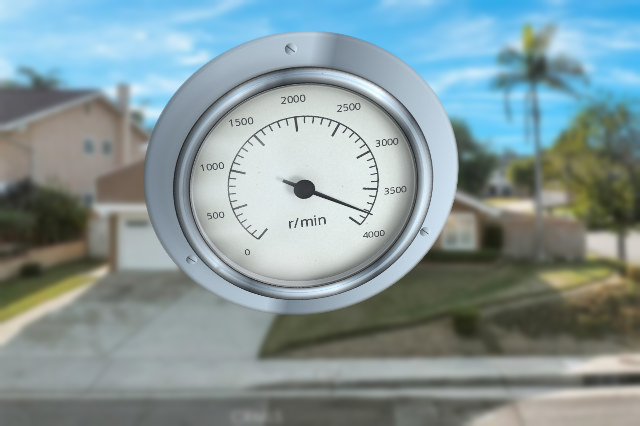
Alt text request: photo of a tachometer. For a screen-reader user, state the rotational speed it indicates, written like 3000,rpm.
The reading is 3800,rpm
